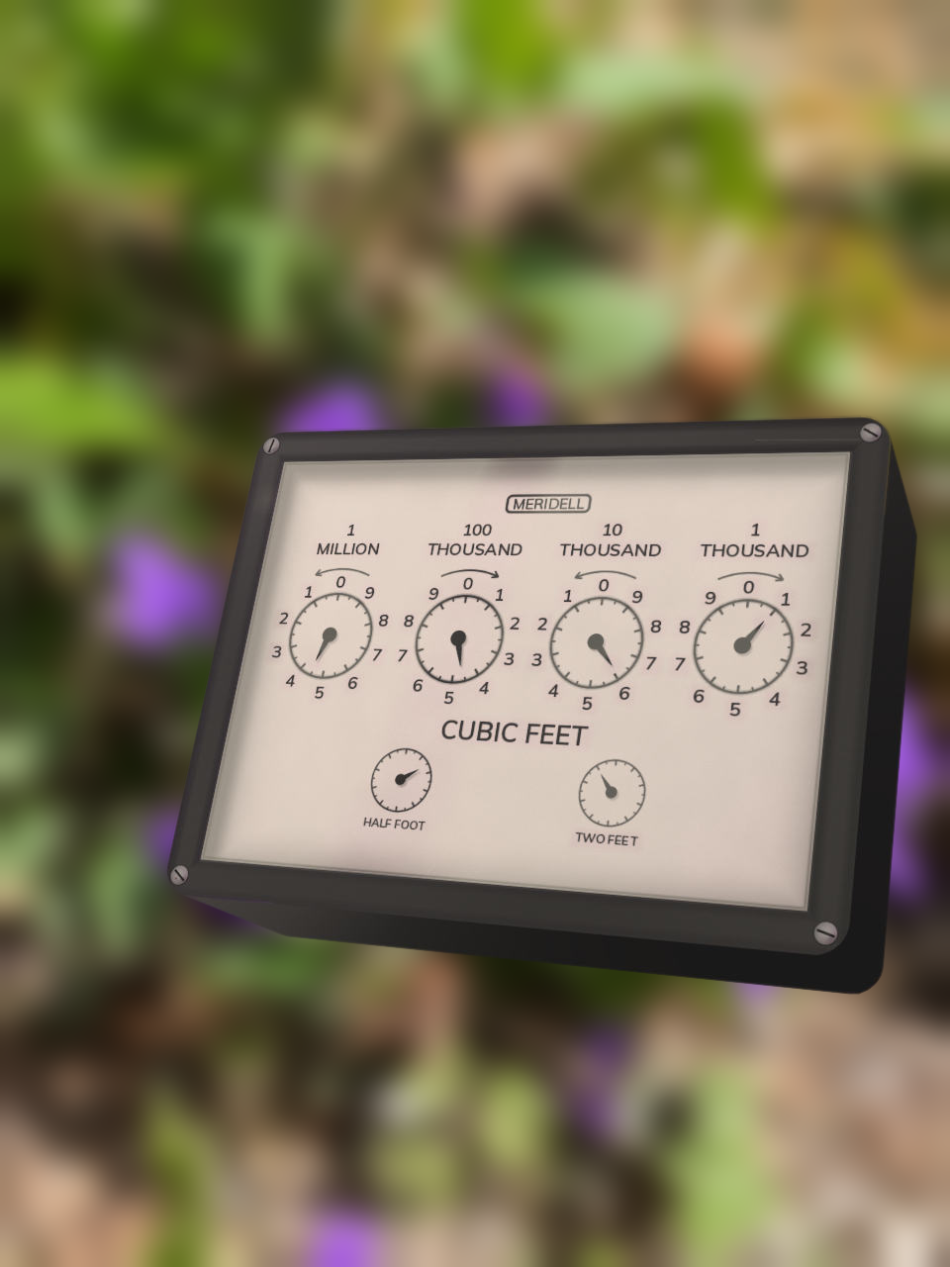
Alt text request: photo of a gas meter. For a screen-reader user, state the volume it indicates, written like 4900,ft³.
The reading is 446100,ft³
